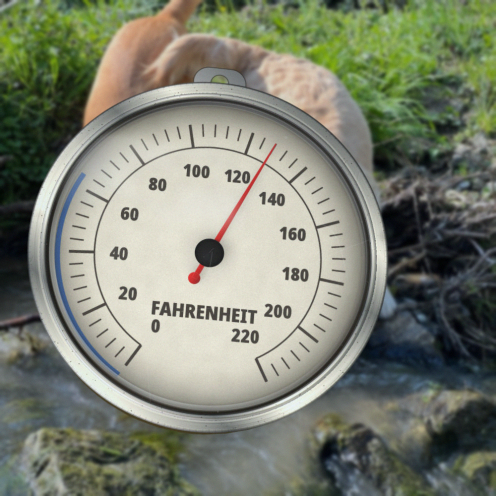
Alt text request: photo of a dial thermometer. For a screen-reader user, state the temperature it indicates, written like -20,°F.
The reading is 128,°F
